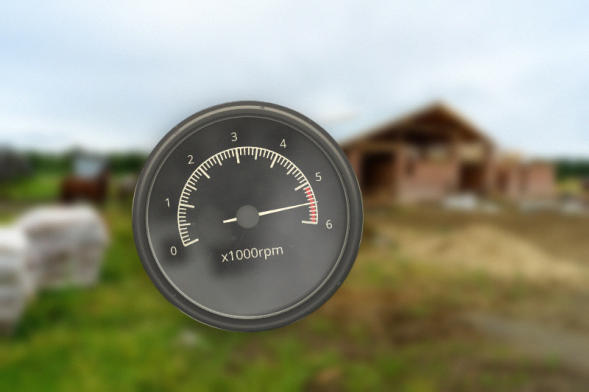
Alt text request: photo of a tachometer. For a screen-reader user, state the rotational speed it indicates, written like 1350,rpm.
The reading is 5500,rpm
